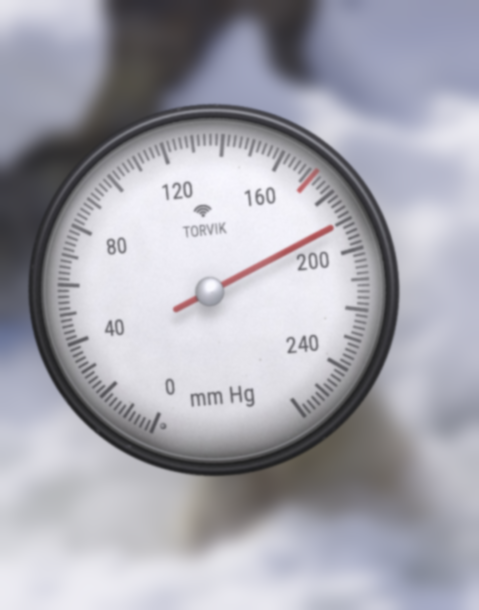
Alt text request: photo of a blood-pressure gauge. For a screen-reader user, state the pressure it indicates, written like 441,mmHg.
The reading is 190,mmHg
